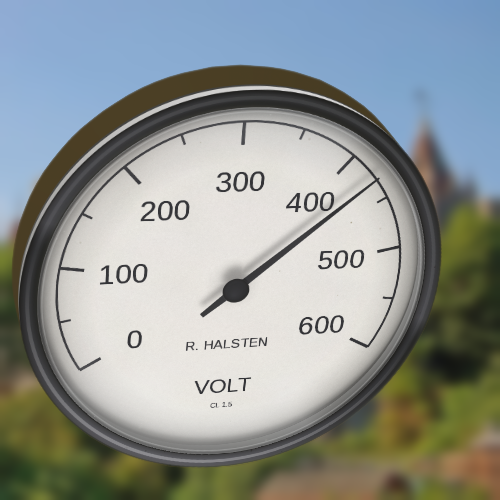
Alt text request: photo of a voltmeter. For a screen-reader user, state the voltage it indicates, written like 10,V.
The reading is 425,V
